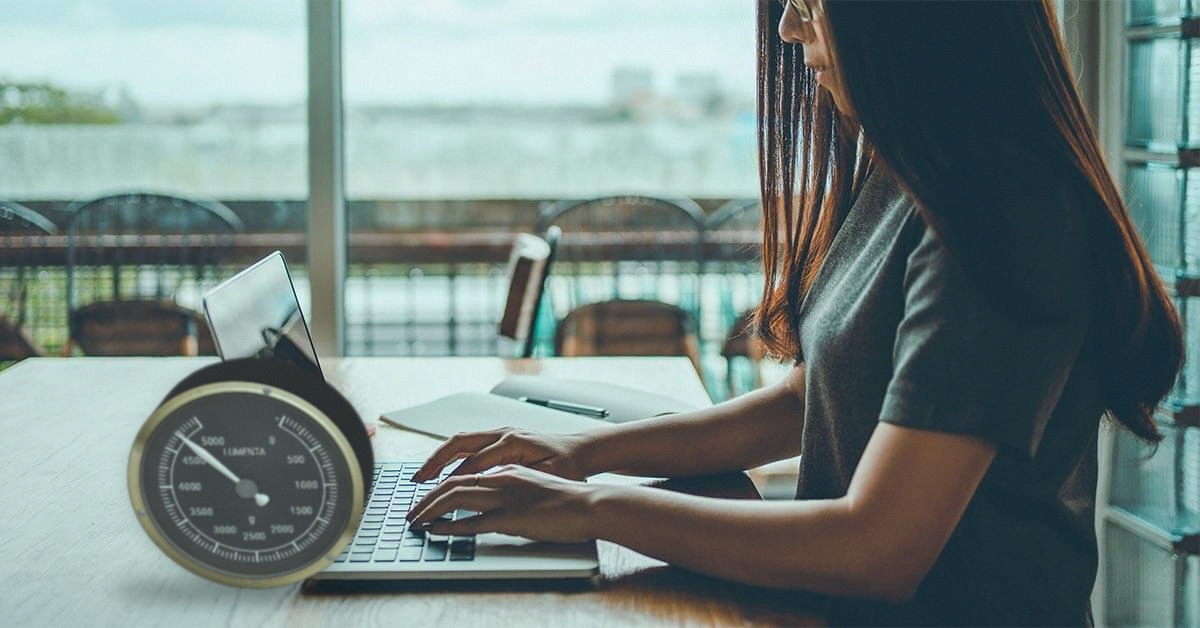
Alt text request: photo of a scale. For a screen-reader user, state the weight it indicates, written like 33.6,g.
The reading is 4750,g
